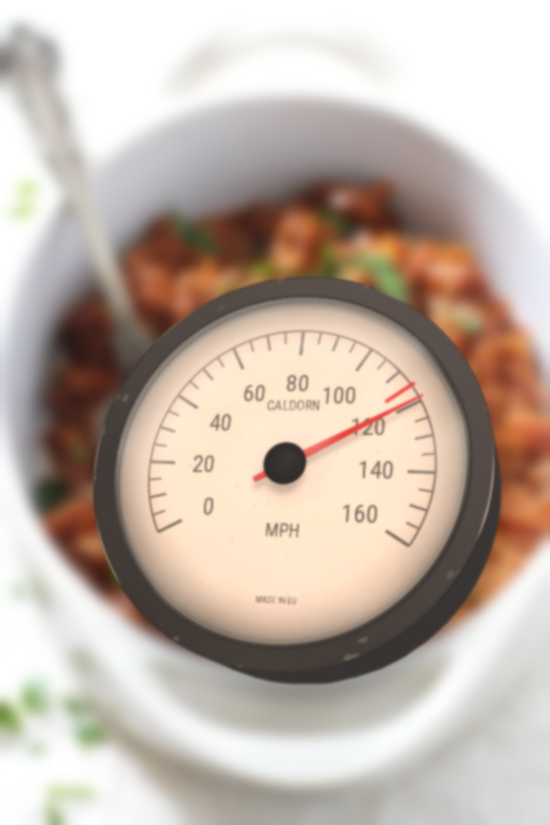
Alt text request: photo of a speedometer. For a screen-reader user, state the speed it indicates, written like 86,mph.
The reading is 120,mph
